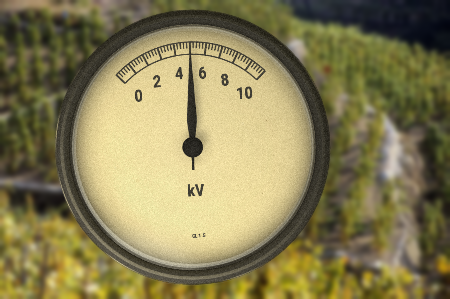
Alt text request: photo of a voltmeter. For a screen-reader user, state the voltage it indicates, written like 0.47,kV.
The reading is 5,kV
